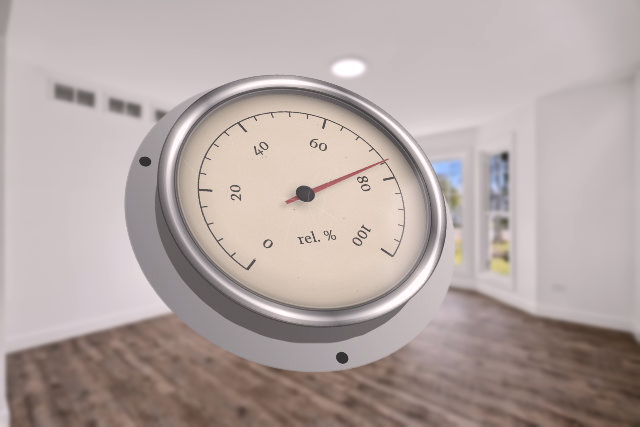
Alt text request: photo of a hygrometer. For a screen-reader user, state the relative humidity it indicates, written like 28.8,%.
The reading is 76,%
